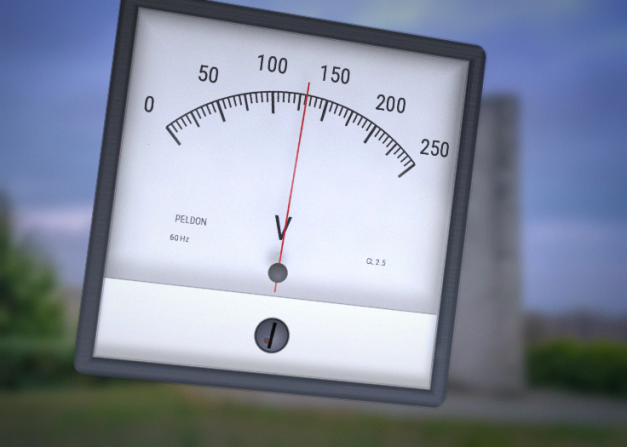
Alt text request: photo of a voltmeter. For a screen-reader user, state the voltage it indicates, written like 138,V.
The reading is 130,V
